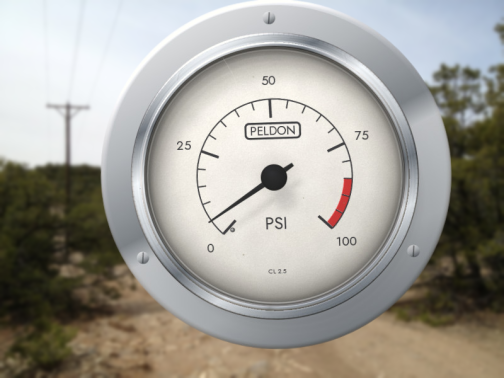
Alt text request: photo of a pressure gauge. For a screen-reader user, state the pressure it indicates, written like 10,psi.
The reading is 5,psi
